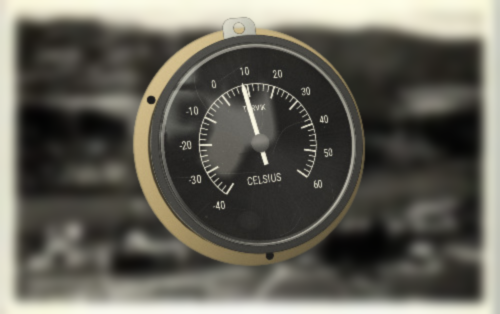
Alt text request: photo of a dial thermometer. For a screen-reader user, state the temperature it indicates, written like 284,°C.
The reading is 8,°C
